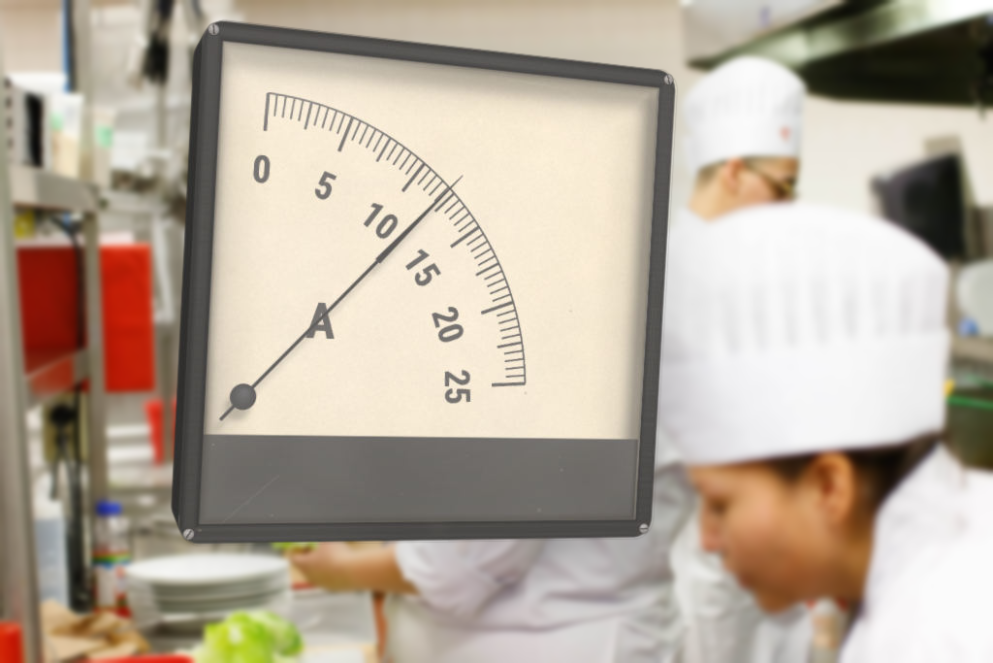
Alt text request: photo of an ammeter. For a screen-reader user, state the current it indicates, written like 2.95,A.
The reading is 12,A
